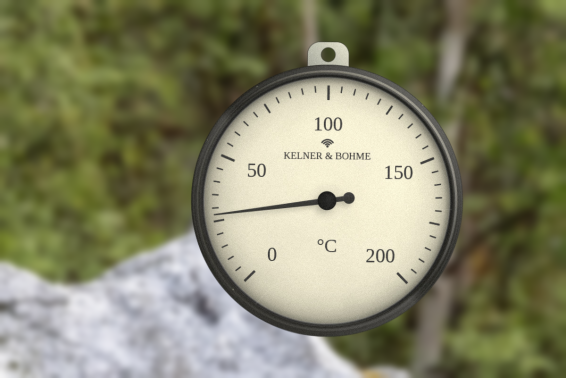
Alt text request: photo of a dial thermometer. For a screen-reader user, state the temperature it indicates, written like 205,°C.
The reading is 27.5,°C
